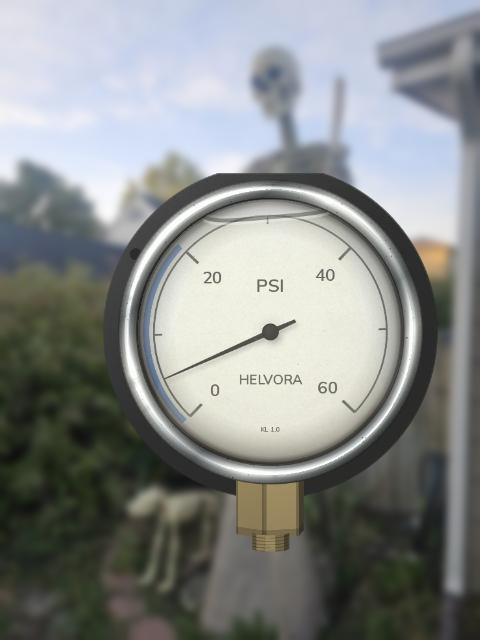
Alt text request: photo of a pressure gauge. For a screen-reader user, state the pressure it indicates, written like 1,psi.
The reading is 5,psi
